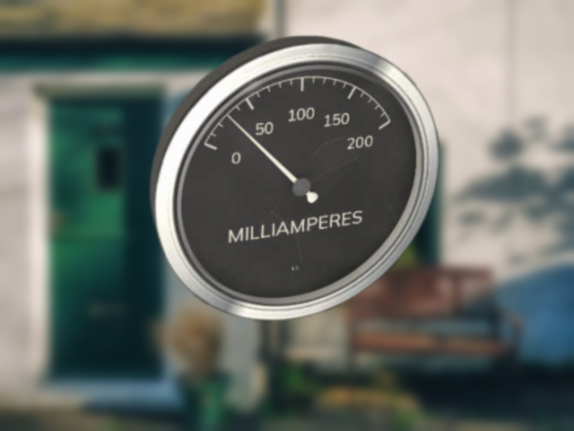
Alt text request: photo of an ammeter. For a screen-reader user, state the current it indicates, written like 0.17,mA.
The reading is 30,mA
